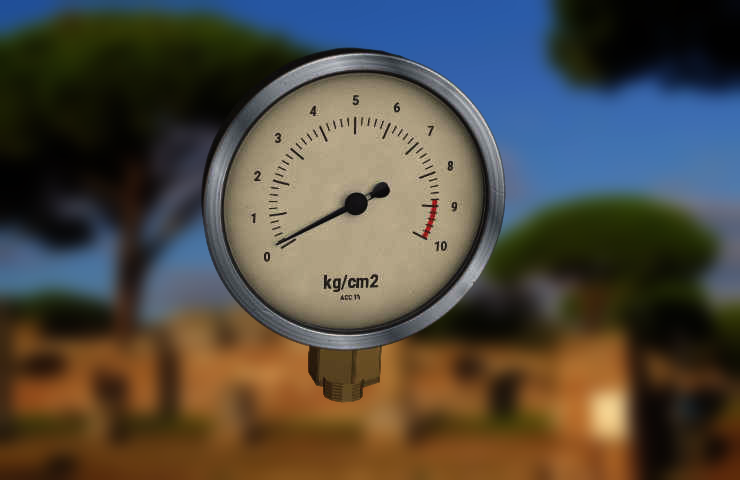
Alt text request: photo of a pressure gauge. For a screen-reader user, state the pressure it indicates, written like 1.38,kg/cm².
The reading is 0.2,kg/cm²
